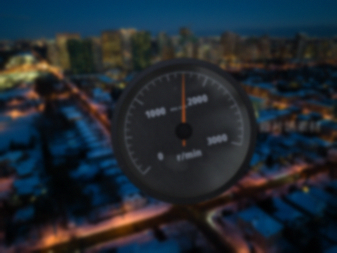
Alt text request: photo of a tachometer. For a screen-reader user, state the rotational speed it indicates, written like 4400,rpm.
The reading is 1700,rpm
